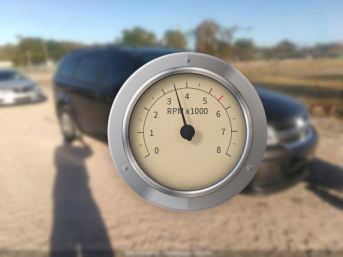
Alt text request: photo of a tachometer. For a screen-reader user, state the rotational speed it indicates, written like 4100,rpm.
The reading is 3500,rpm
